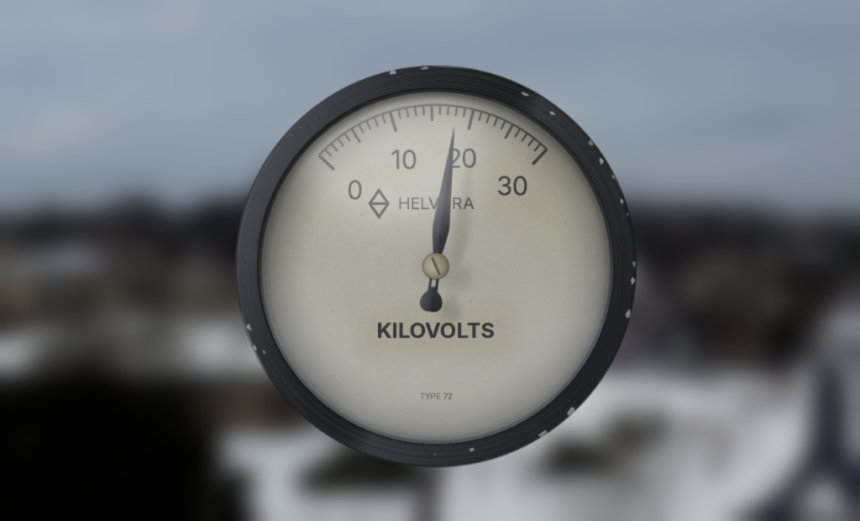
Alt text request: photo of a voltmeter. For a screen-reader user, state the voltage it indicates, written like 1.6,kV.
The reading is 18,kV
